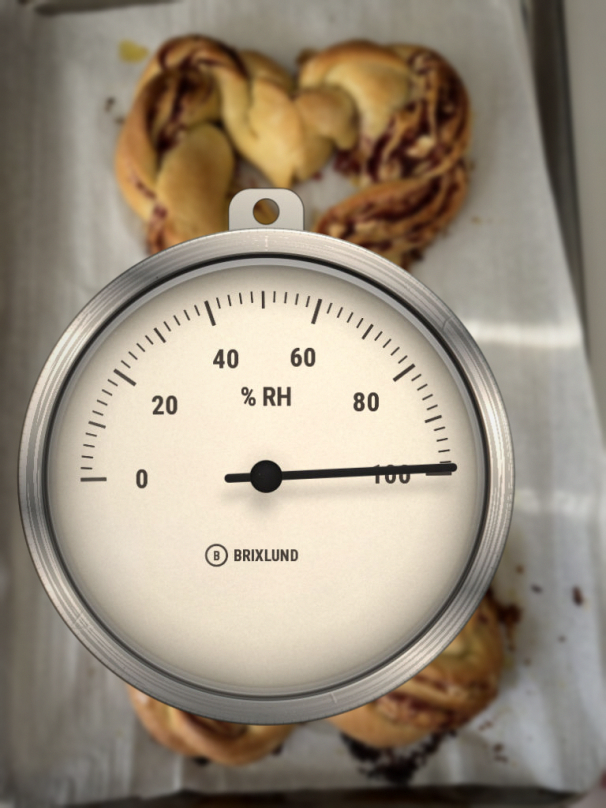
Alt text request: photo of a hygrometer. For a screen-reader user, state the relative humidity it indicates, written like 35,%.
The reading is 99,%
